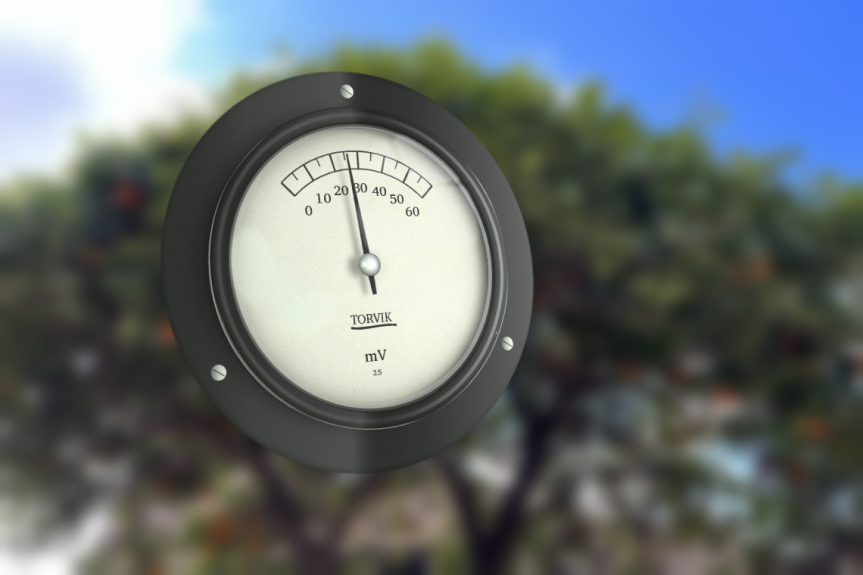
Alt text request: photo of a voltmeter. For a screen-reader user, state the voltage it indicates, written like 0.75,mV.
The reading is 25,mV
